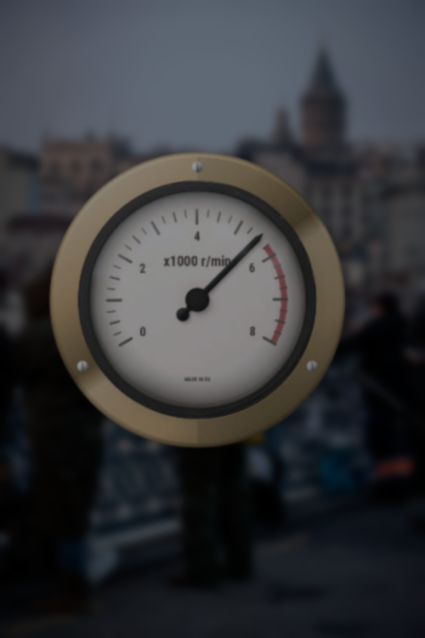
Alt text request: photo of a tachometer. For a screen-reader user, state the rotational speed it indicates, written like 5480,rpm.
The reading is 5500,rpm
